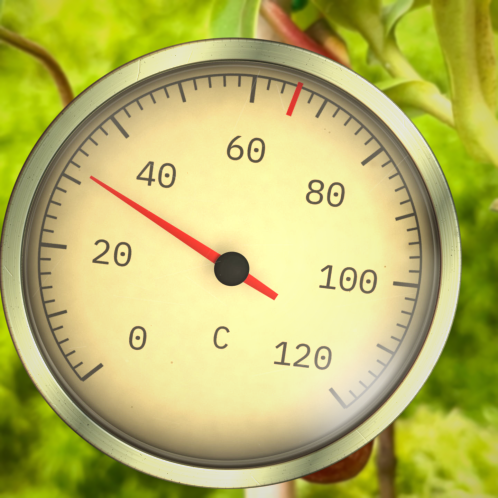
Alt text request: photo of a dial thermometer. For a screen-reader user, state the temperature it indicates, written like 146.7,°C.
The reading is 32,°C
